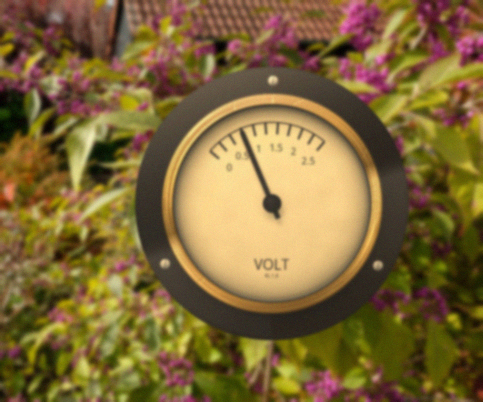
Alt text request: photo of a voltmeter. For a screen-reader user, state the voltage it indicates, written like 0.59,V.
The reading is 0.75,V
